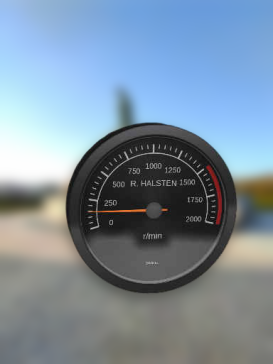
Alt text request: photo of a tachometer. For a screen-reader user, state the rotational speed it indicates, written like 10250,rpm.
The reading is 150,rpm
